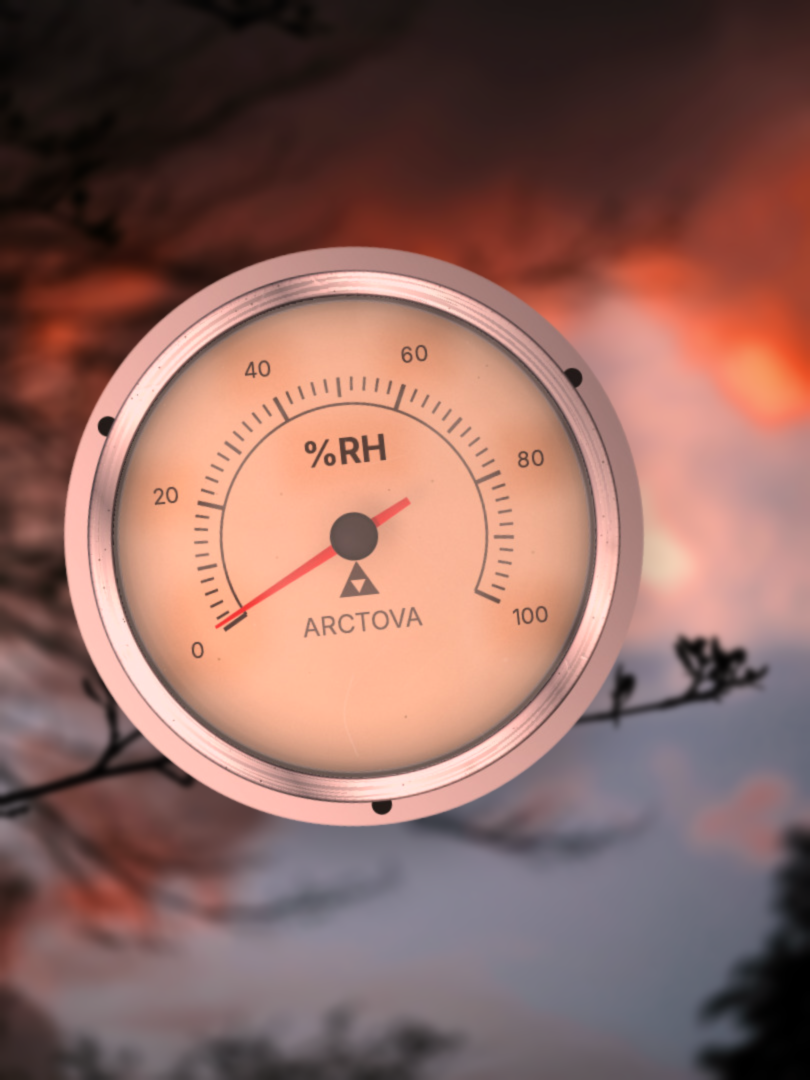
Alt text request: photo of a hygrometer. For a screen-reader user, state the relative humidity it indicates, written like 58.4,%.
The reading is 1,%
